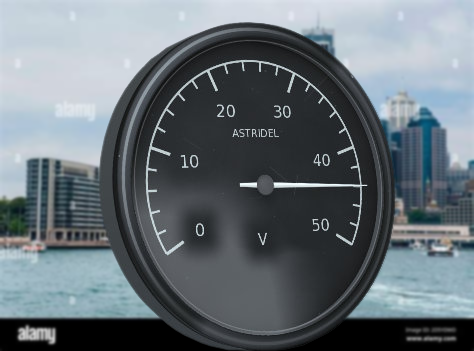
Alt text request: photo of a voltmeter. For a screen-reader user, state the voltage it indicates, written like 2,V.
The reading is 44,V
